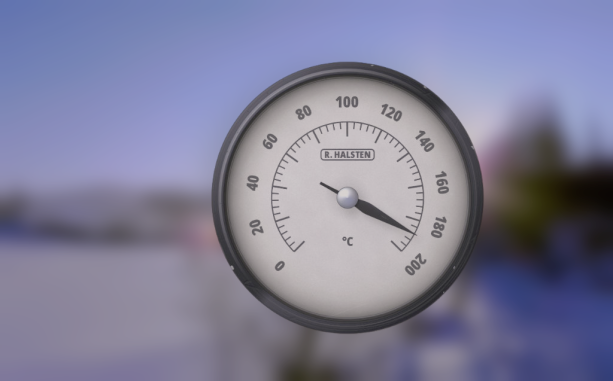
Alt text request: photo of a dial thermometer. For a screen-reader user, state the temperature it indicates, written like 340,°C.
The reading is 188,°C
